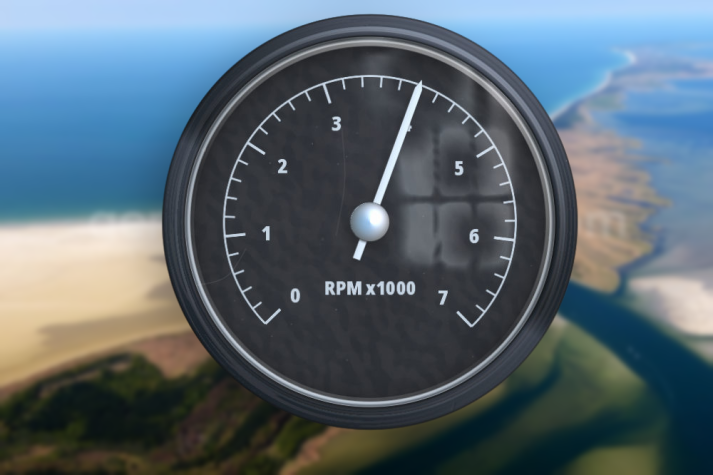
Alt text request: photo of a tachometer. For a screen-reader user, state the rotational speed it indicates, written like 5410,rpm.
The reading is 4000,rpm
